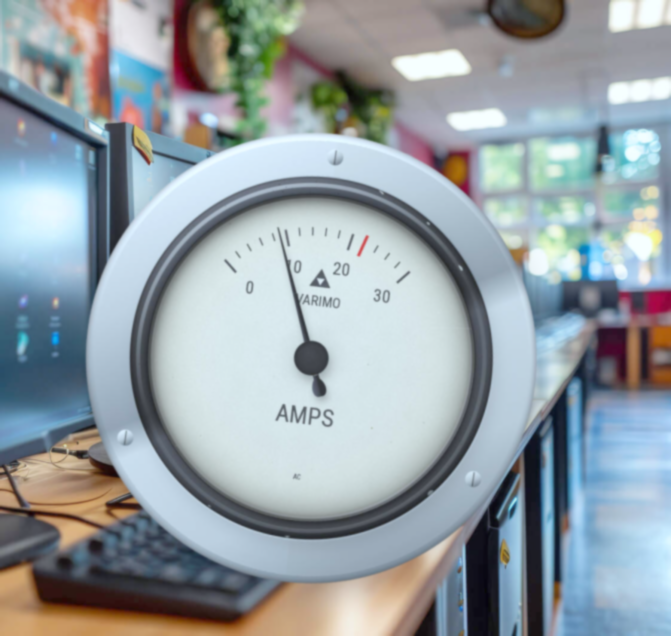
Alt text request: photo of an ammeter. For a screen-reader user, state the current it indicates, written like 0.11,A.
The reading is 9,A
